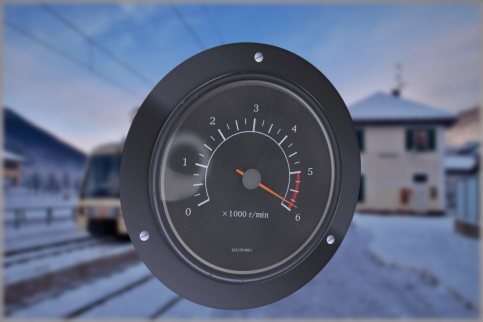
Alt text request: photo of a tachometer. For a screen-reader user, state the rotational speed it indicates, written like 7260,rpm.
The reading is 5875,rpm
